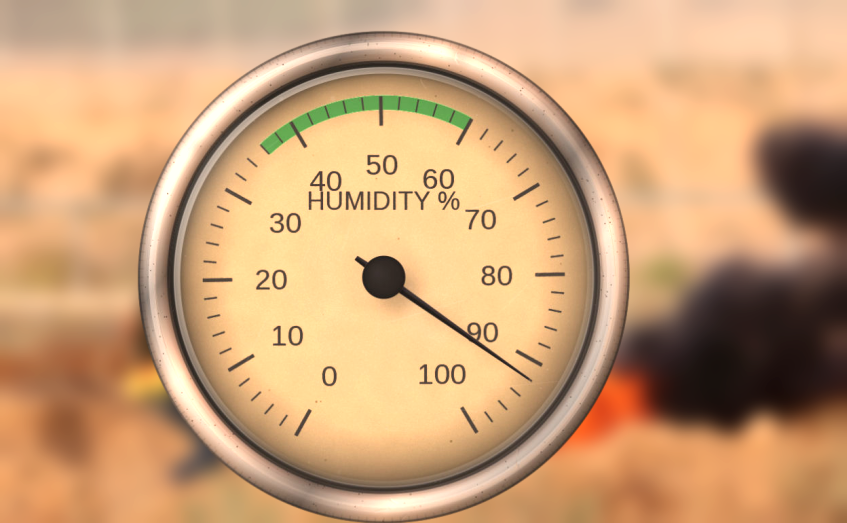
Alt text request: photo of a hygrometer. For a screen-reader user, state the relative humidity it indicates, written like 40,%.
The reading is 92,%
